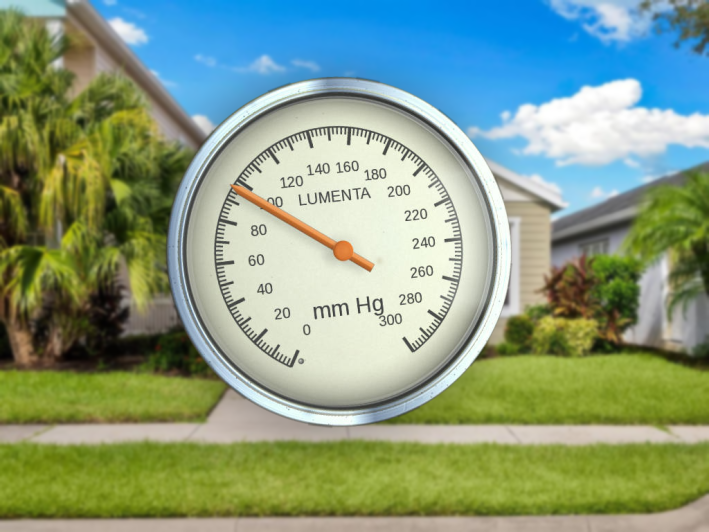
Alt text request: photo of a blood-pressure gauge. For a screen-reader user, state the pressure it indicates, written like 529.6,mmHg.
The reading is 96,mmHg
